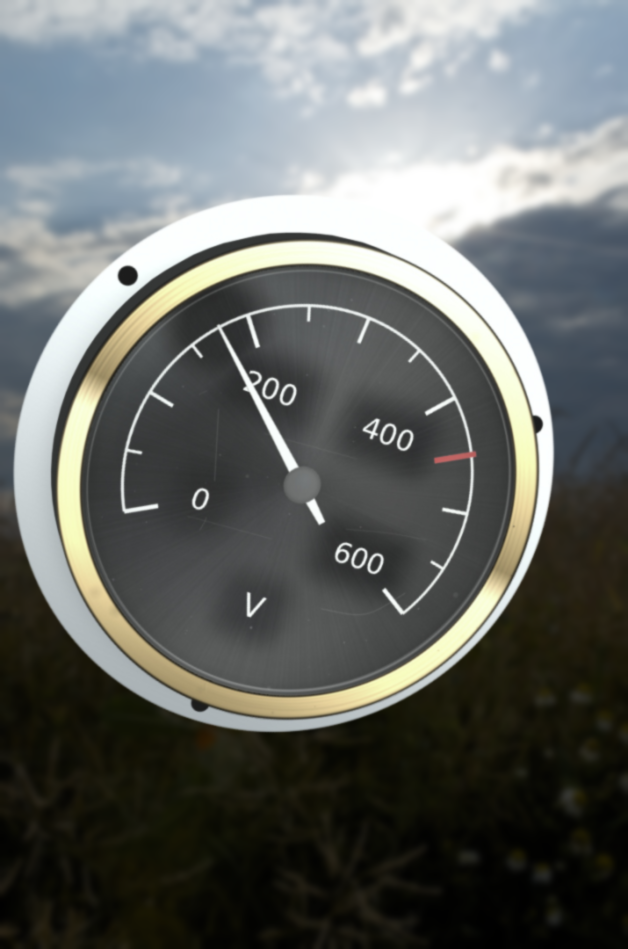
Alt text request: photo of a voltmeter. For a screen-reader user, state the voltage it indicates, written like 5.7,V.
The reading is 175,V
